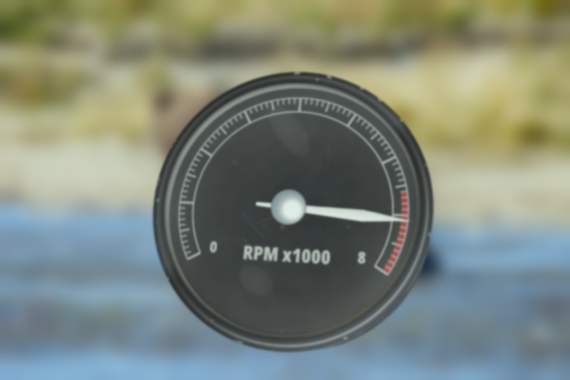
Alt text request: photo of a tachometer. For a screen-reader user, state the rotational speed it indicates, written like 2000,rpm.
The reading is 7100,rpm
